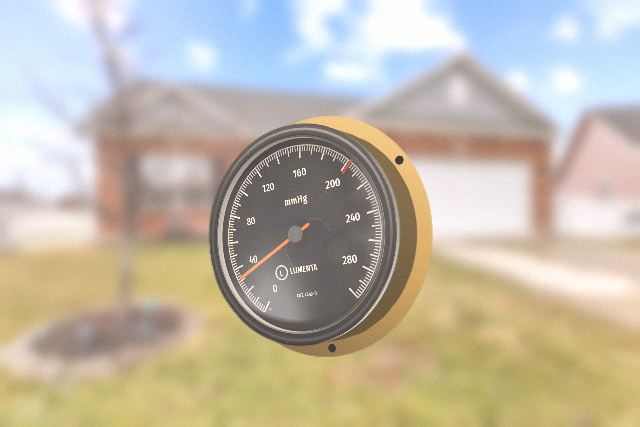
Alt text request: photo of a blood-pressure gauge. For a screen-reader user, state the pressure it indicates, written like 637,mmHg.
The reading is 30,mmHg
